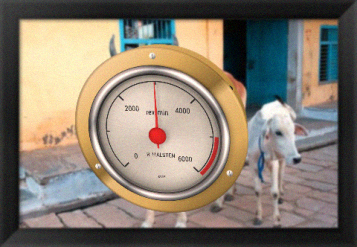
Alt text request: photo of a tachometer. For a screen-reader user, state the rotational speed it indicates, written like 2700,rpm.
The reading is 3000,rpm
